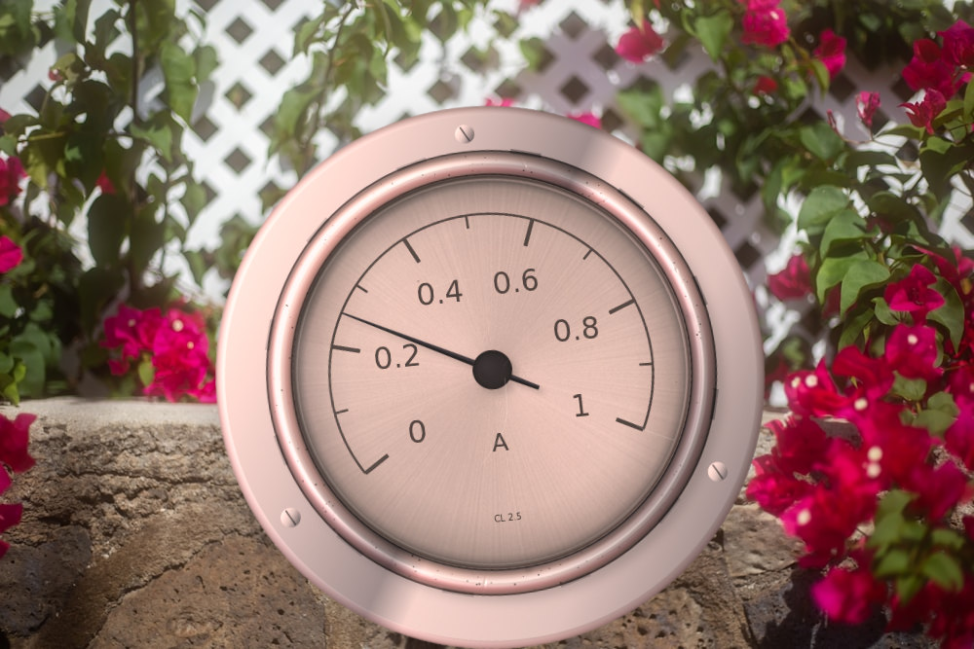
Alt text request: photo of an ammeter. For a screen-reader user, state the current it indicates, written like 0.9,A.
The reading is 0.25,A
